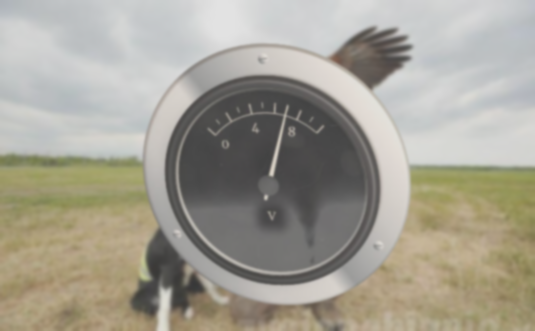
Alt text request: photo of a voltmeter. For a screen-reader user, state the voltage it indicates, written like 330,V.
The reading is 7,V
